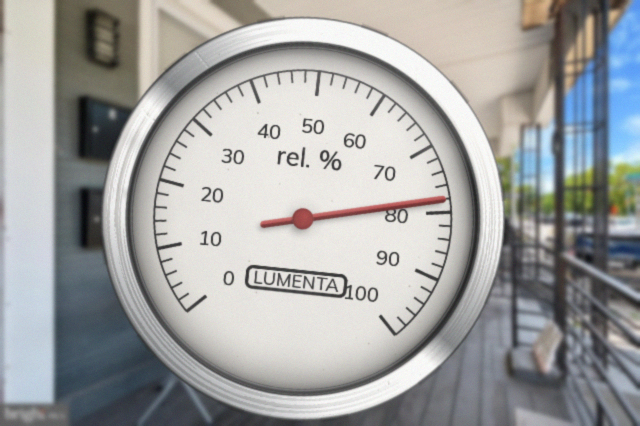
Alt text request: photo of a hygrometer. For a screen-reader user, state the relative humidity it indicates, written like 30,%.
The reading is 78,%
